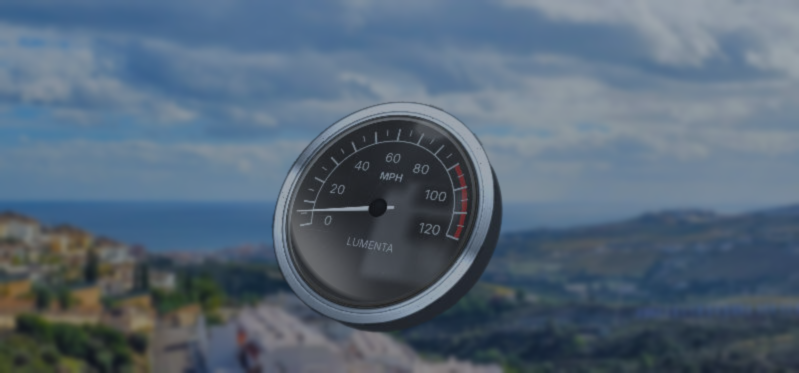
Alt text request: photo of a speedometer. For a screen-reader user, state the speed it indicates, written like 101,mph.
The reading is 5,mph
